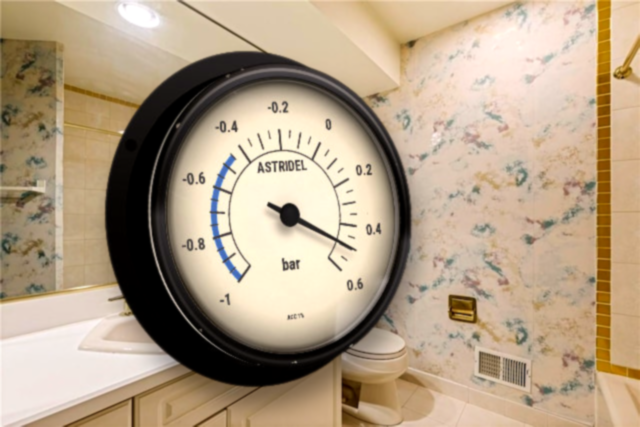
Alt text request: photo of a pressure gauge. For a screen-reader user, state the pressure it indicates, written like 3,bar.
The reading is 0.5,bar
